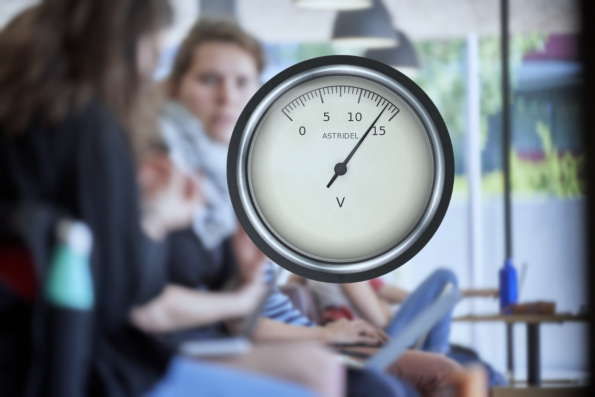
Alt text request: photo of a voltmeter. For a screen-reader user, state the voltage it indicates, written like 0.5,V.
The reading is 13.5,V
